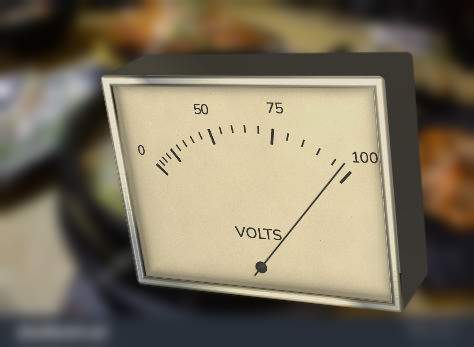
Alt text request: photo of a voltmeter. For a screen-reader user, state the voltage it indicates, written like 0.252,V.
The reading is 97.5,V
